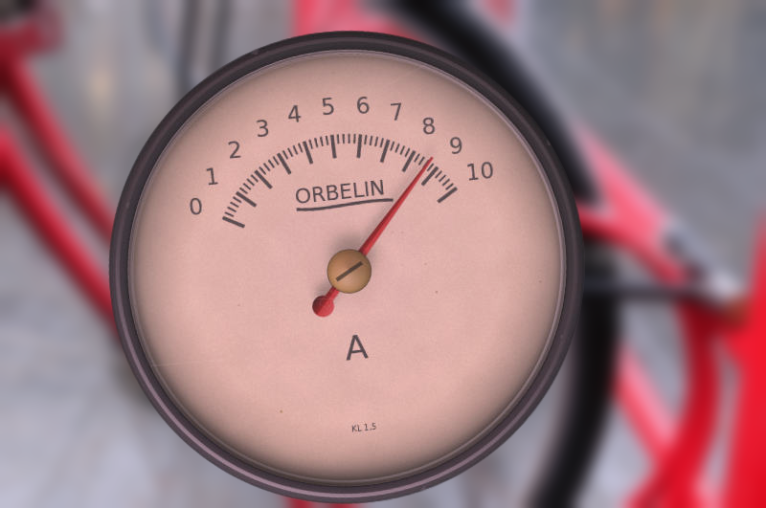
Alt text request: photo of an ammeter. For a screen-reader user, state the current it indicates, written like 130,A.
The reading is 8.6,A
